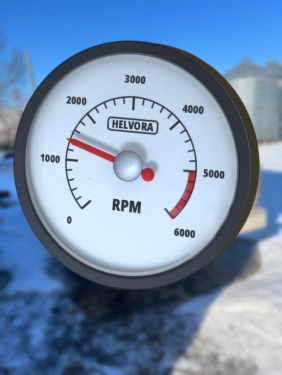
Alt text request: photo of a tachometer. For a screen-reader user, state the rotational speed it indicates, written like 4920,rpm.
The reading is 1400,rpm
